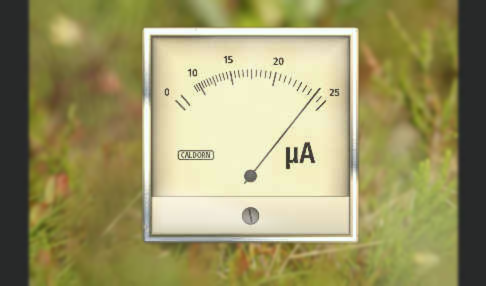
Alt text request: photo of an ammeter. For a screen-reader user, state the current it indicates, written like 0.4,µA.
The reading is 24,µA
